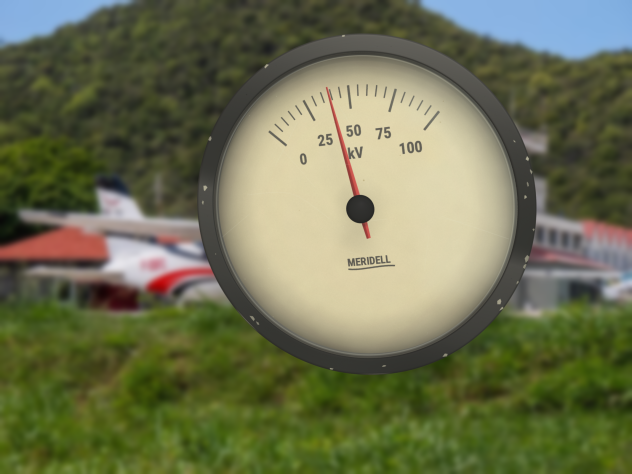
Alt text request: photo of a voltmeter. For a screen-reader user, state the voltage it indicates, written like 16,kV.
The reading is 40,kV
